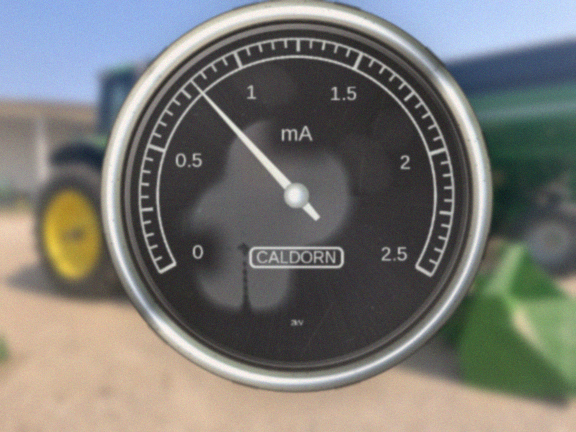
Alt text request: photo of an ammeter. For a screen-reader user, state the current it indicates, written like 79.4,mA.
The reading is 0.8,mA
